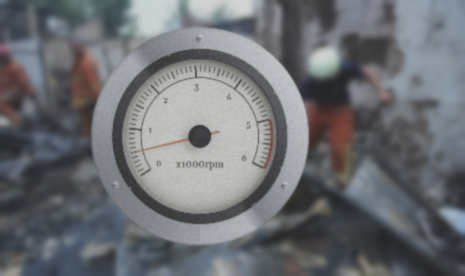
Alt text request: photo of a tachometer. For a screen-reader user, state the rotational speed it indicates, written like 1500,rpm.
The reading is 500,rpm
